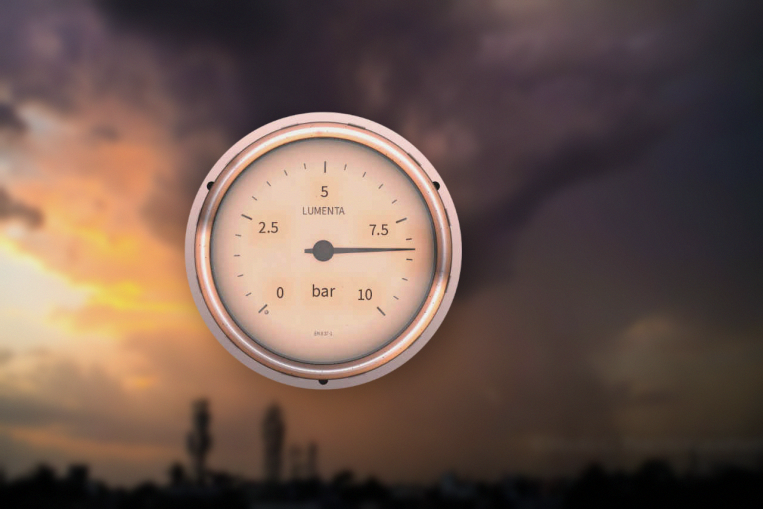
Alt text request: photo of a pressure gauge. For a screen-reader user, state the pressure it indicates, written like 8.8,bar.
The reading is 8.25,bar
